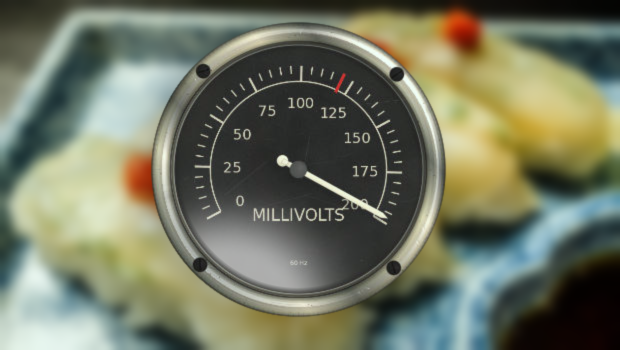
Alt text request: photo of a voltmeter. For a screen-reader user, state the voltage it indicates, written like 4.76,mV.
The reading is 197.5,mV
